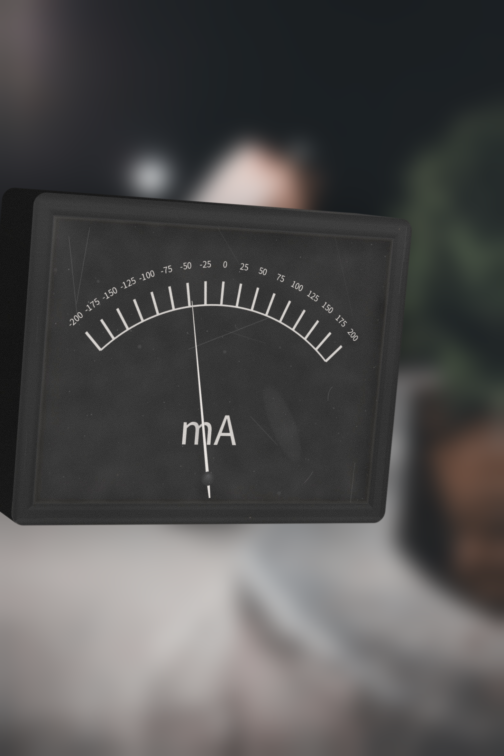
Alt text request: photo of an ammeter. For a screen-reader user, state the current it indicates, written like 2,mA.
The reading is -50,mA
